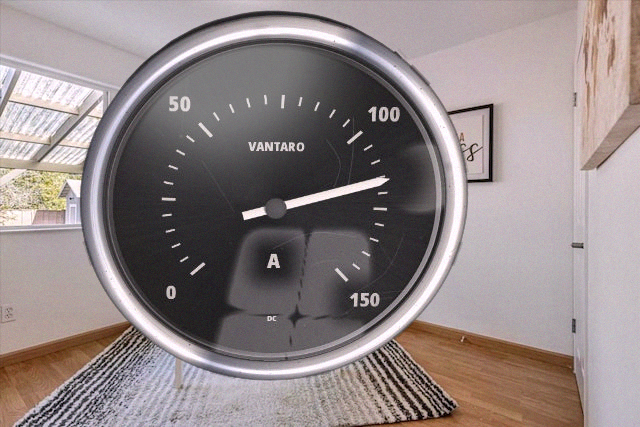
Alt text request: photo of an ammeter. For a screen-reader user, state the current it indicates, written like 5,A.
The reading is 115,A
